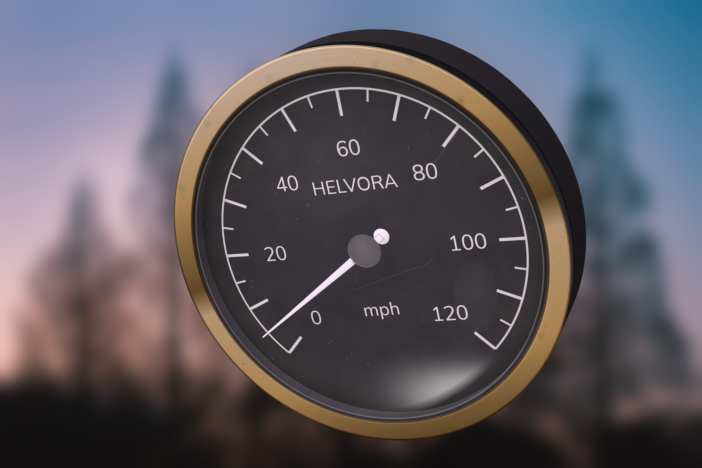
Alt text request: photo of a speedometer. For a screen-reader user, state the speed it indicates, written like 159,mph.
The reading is 5,mph
